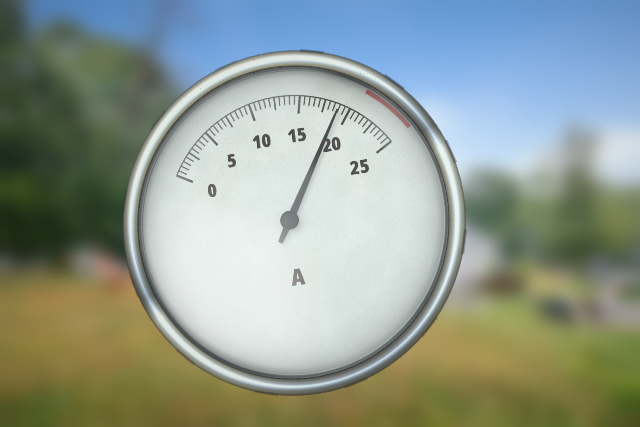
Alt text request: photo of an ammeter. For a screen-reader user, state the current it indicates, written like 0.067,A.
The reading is 19,A
